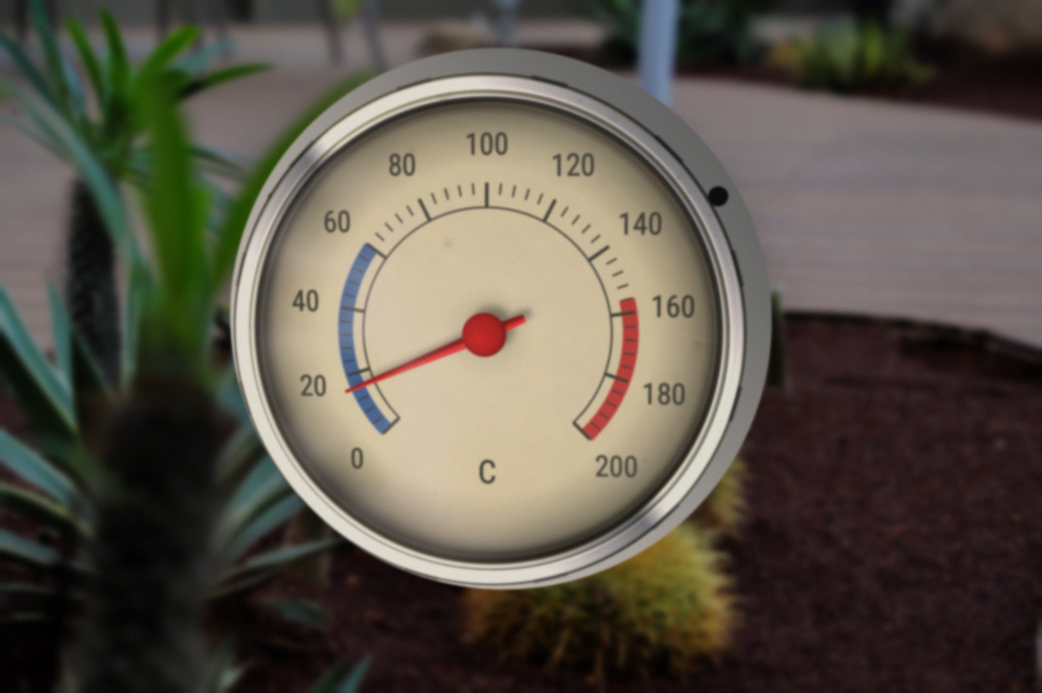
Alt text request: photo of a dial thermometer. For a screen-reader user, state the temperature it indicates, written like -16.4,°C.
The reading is 16,°C
